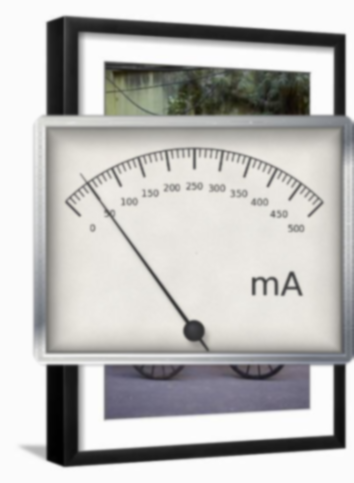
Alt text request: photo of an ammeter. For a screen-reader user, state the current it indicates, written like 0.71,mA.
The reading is 50,mA
